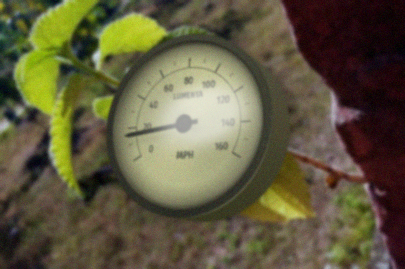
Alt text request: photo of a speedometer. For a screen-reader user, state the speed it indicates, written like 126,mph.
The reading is 15,mph
